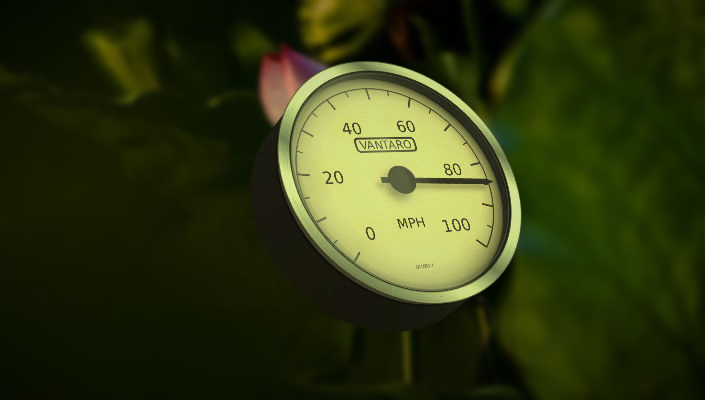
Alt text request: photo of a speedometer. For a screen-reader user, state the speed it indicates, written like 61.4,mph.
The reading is 85,mph
